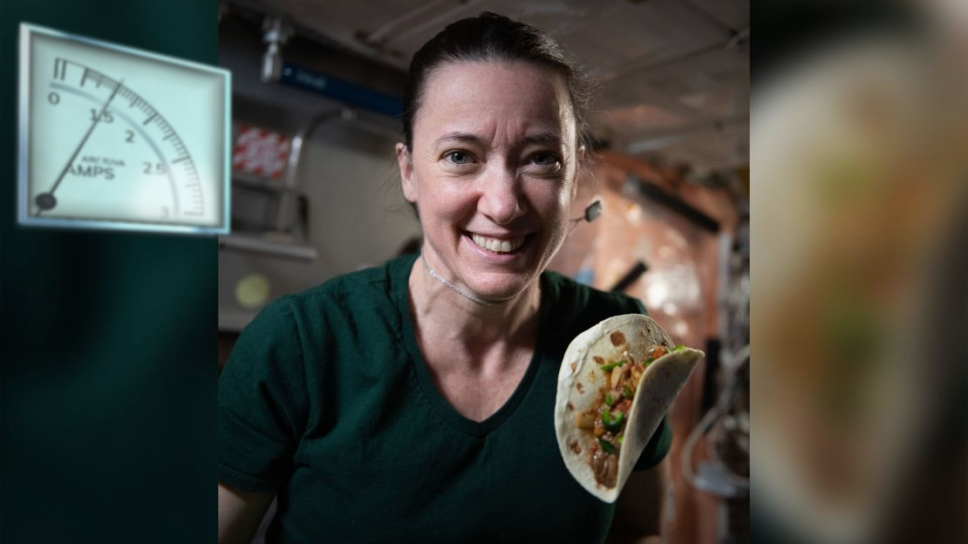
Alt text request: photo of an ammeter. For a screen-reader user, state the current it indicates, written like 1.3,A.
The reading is 1.5,A
